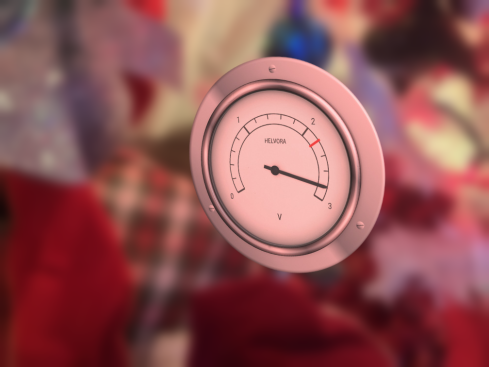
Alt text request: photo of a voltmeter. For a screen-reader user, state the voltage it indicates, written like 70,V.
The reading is 2.8,V
